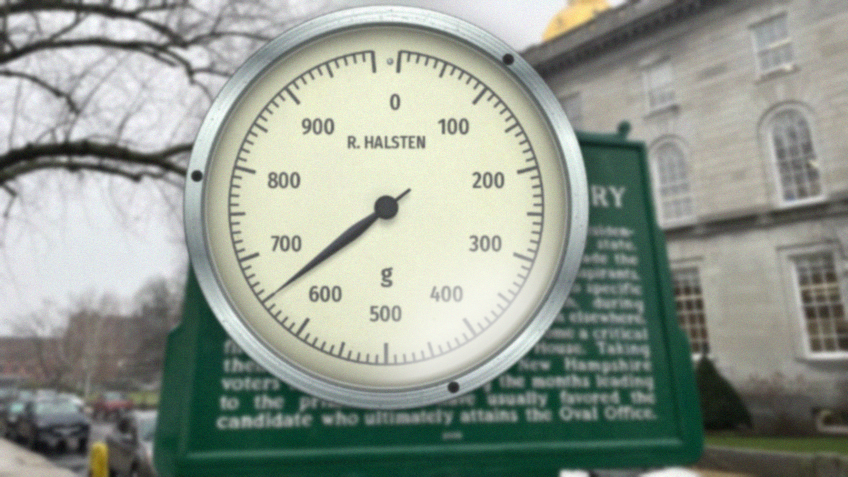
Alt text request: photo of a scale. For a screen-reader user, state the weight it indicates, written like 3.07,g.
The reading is 650,g
